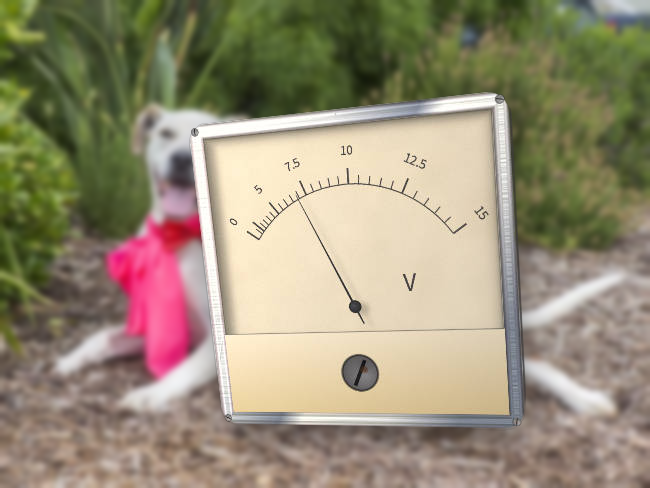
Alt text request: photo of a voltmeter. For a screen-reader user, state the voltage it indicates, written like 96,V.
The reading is 7,V
